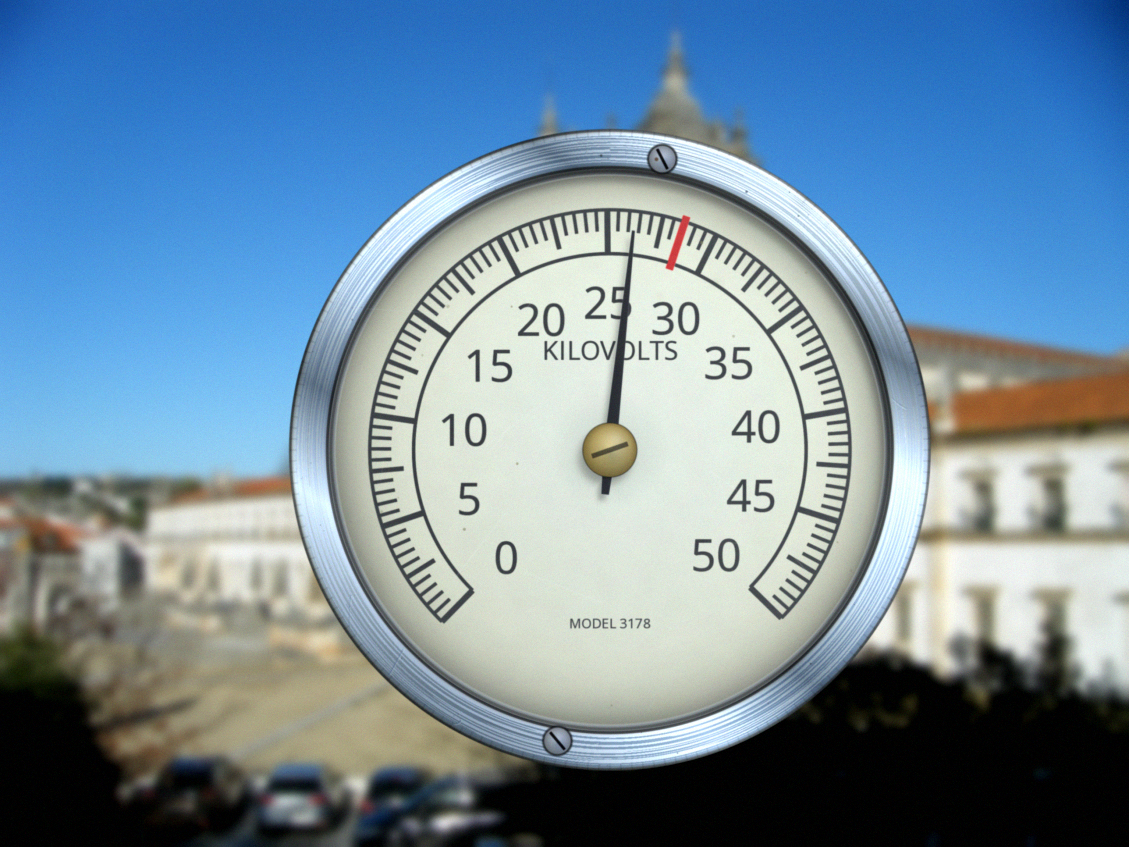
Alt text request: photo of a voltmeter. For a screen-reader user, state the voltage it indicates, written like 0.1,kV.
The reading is 26.25,kV
